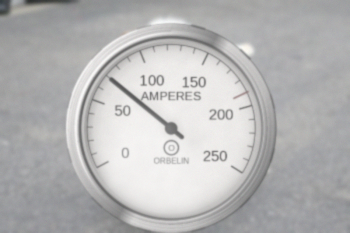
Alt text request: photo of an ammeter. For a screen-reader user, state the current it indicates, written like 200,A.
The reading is 70,A
